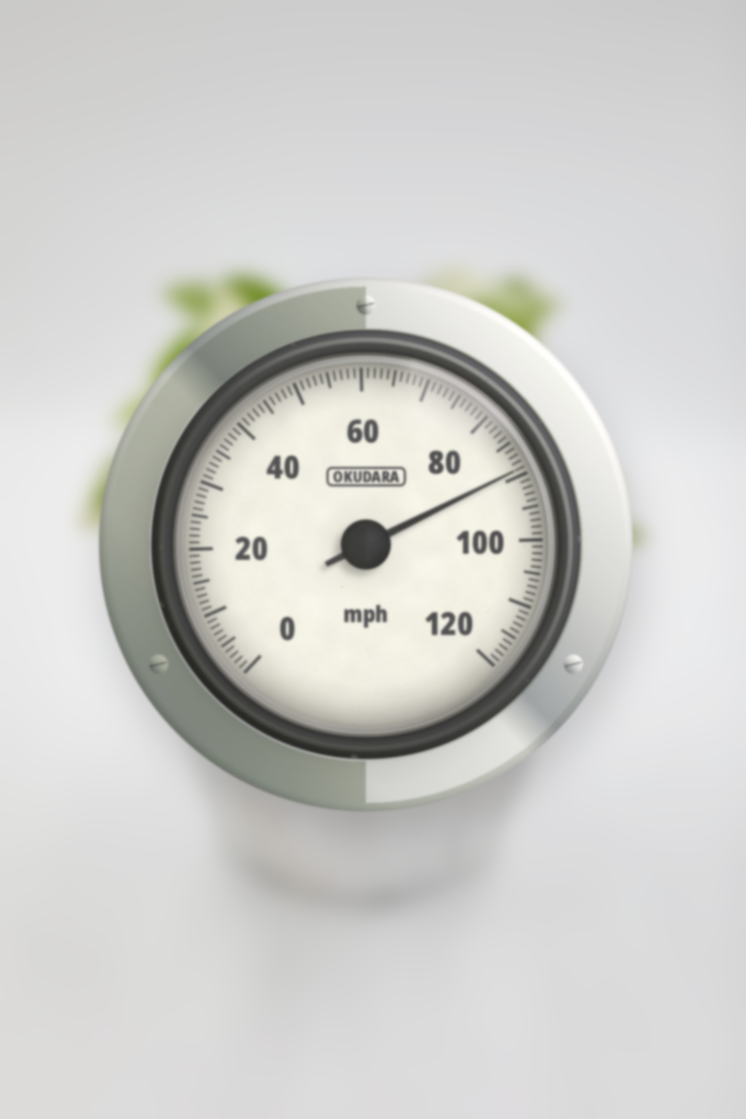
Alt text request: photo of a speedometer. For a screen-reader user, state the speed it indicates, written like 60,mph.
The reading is 89,mph
